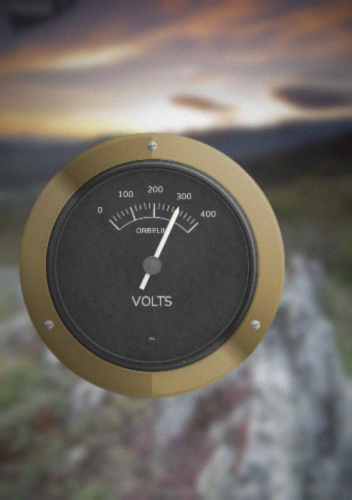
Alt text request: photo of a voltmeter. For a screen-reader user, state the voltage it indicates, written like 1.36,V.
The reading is 300,V
